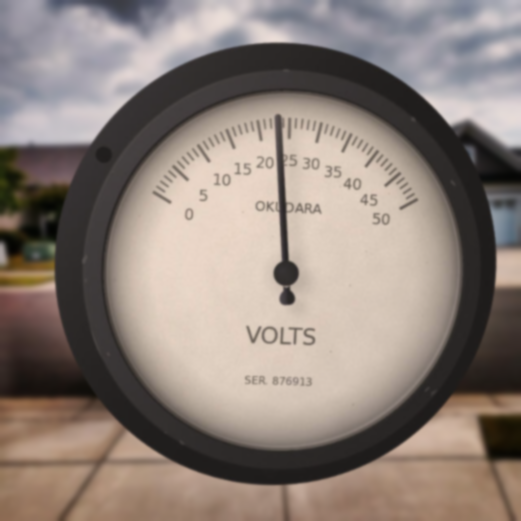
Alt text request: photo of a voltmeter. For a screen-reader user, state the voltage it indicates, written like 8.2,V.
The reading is 23,V
